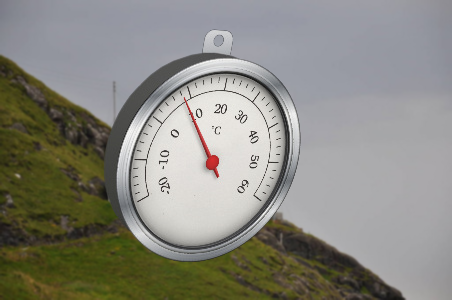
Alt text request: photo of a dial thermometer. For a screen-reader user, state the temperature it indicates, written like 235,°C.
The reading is 8,°C
